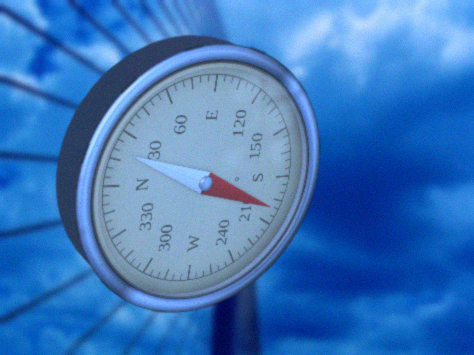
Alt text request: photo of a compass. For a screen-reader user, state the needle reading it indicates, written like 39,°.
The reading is 200,°
